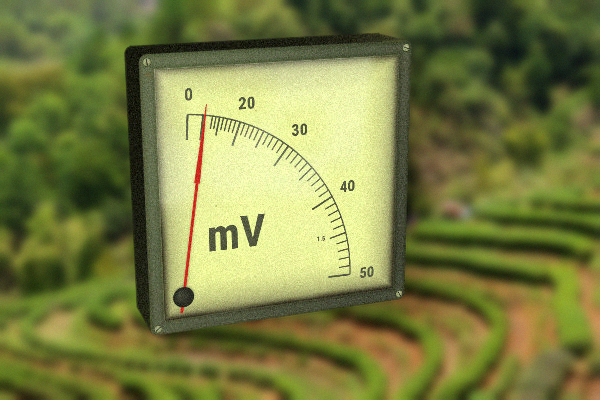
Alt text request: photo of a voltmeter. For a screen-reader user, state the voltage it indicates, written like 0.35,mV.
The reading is 10,mV
